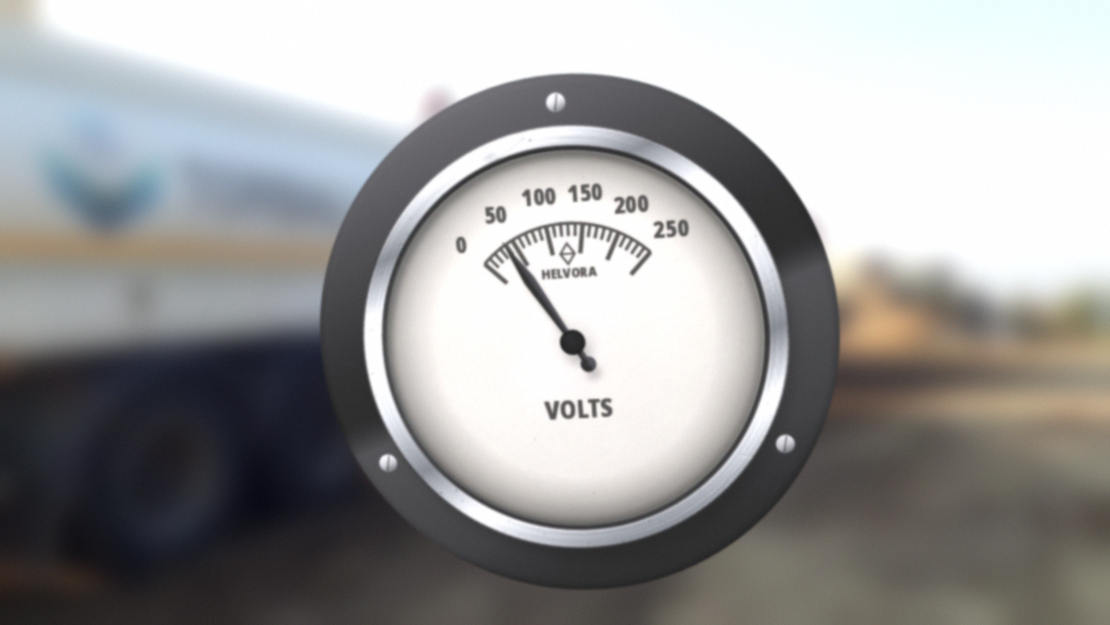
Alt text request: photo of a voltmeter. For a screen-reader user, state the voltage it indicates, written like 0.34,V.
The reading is 40,V
